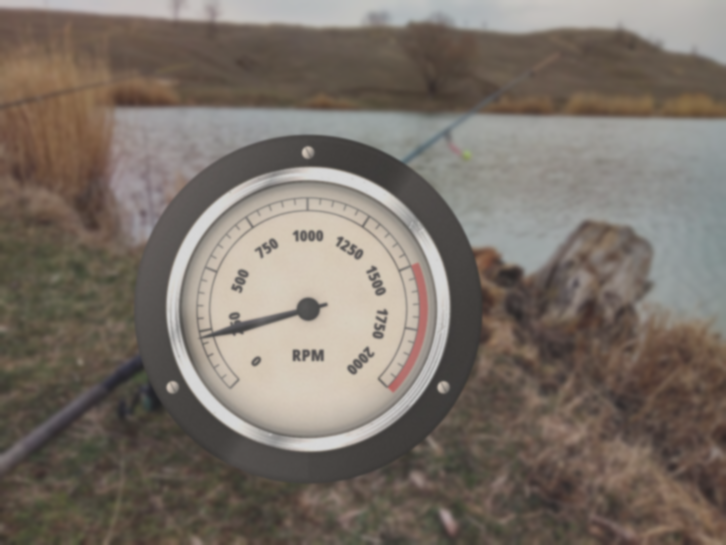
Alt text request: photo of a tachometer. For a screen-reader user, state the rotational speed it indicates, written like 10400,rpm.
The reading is 225,rpm
